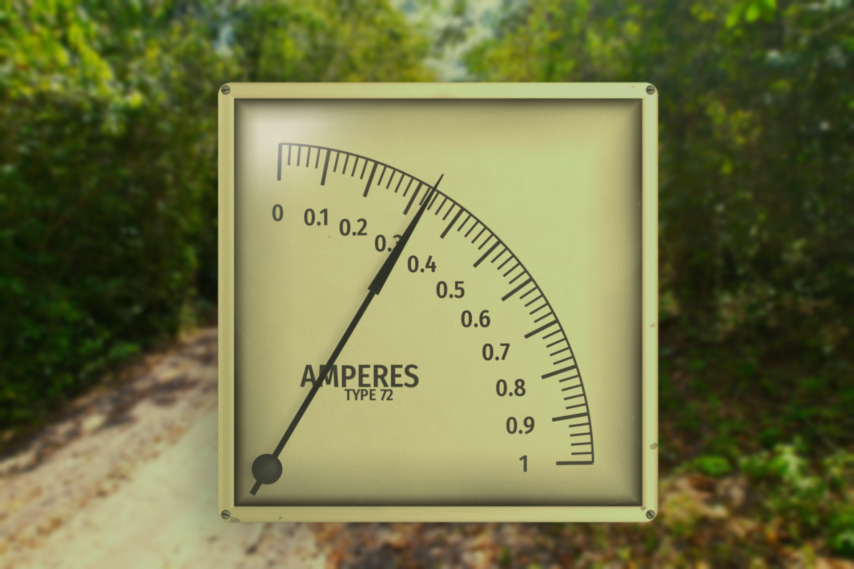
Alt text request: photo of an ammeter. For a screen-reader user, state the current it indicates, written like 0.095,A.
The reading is 0.33,A
